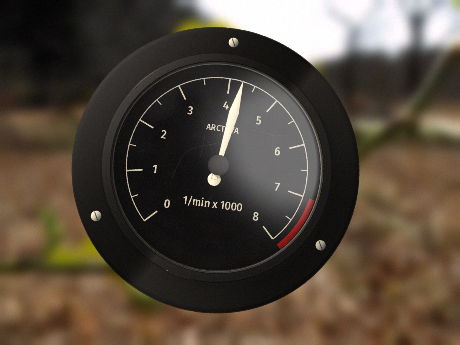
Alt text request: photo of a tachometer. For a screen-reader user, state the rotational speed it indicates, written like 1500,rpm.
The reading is 4250,rpm
